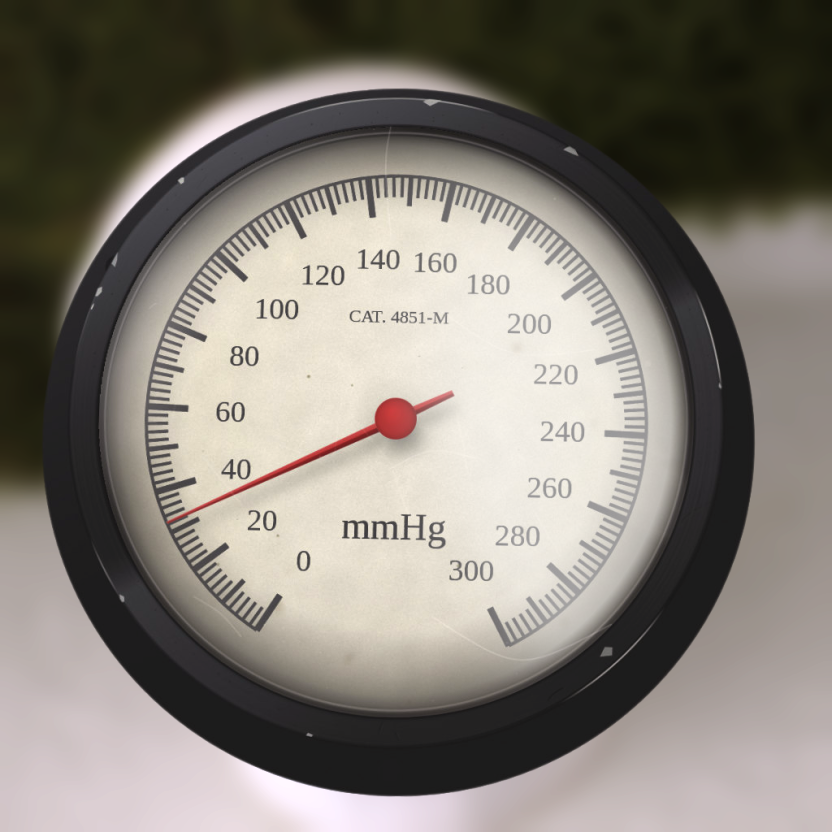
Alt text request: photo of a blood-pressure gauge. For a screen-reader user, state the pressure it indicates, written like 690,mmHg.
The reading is 32,mmHg
